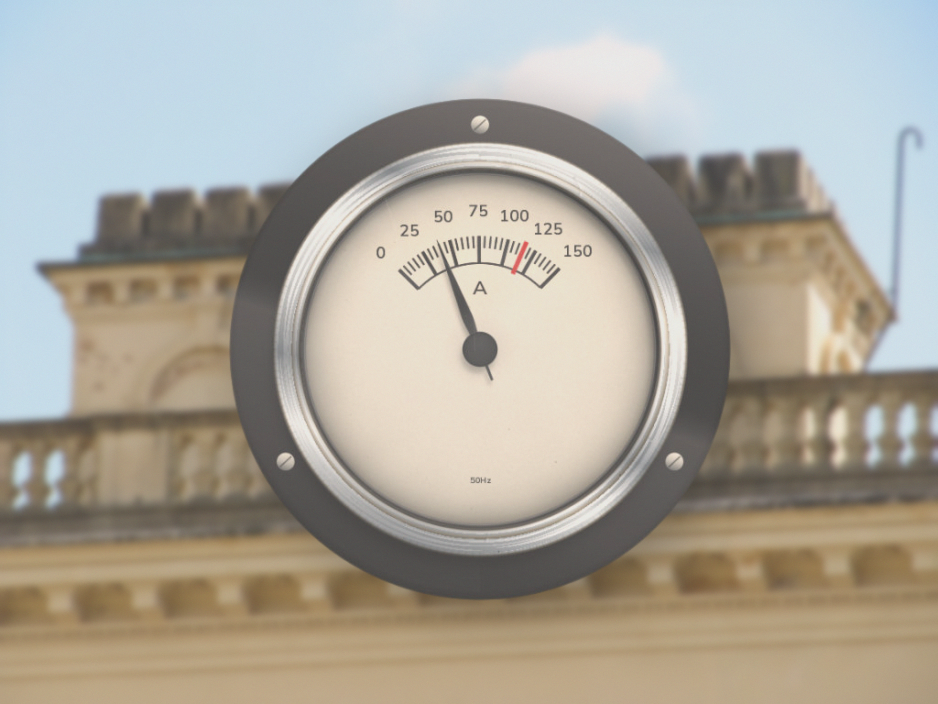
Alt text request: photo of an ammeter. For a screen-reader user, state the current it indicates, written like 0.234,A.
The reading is 40,A
